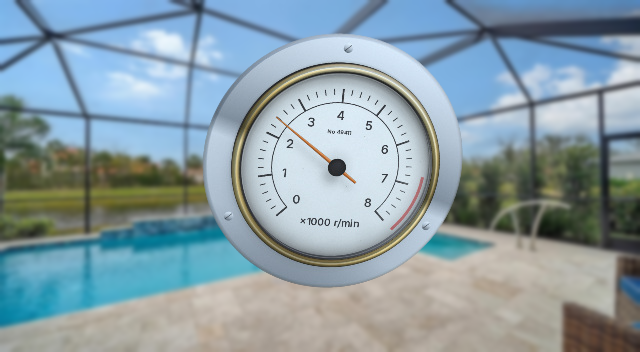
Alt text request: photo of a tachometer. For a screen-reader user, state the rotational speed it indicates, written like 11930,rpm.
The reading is 2400,rpm
